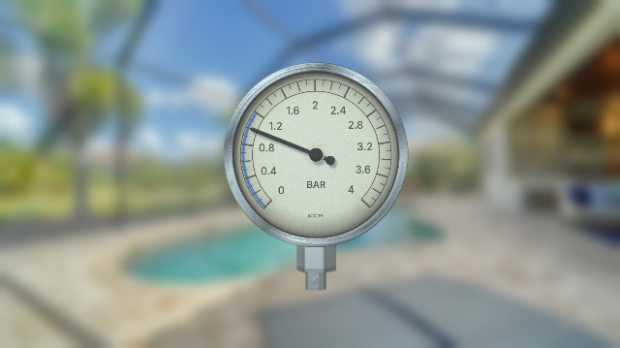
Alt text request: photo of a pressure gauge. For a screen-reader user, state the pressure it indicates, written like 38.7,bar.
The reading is 1,bar
